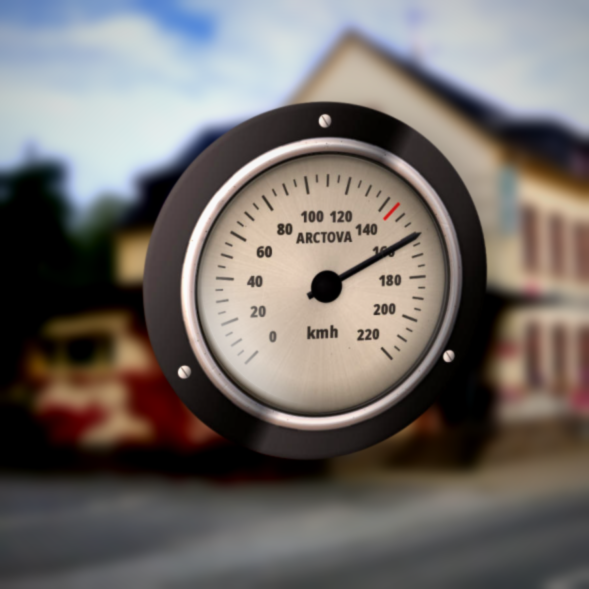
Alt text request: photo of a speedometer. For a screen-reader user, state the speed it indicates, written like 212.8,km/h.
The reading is 160,km/h
